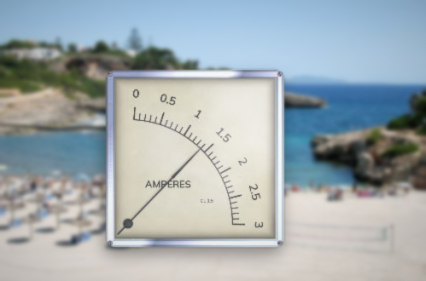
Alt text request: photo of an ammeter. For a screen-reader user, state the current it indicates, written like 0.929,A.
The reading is 1.4,A
